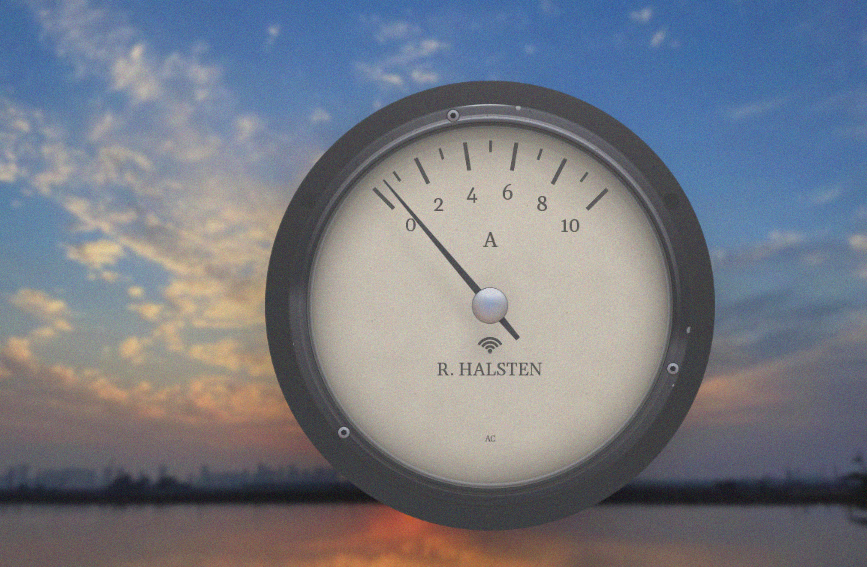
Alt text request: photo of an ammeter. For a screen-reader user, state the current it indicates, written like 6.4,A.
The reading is 0.5,A
